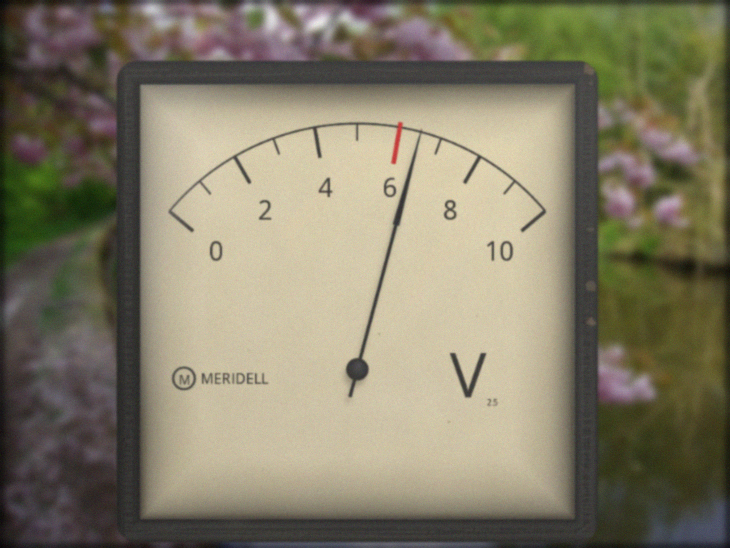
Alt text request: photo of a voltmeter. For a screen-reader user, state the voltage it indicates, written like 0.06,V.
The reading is 6.5,V
